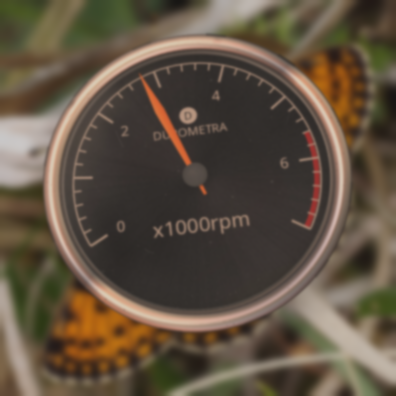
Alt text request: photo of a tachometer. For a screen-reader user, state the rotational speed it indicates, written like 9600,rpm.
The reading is 2800,rpm
